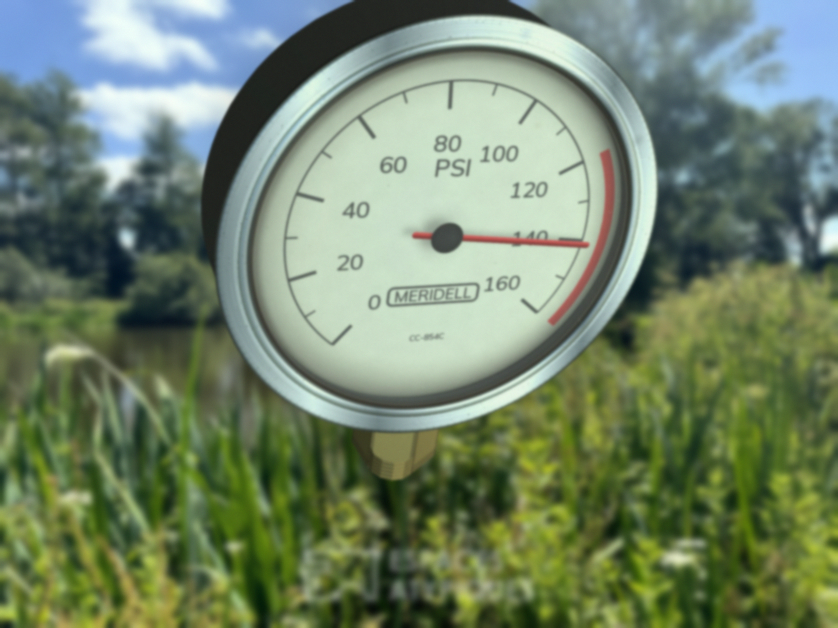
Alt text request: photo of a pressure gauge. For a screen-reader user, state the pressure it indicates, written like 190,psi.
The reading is 140,psi
